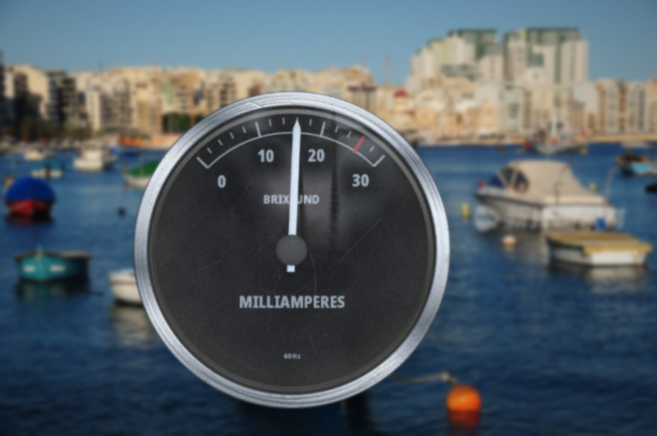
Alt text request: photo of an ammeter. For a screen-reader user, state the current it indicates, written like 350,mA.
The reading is 16,mA
